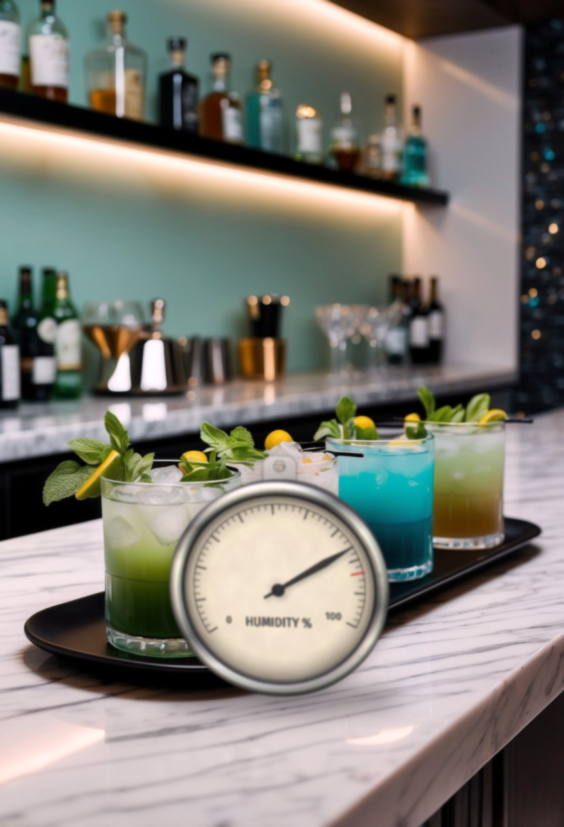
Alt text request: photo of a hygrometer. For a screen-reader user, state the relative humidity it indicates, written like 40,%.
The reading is 76,%
